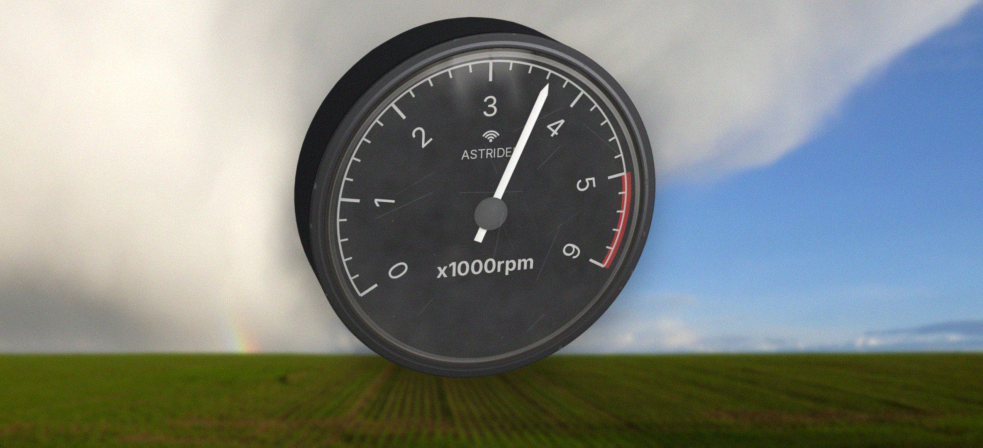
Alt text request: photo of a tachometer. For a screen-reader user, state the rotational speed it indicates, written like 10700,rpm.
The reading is 3600,rpm
